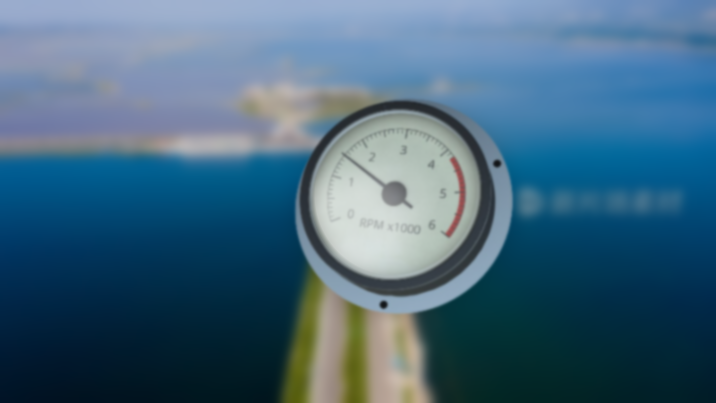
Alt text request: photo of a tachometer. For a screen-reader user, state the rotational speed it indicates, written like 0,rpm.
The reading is 1500,rpm
